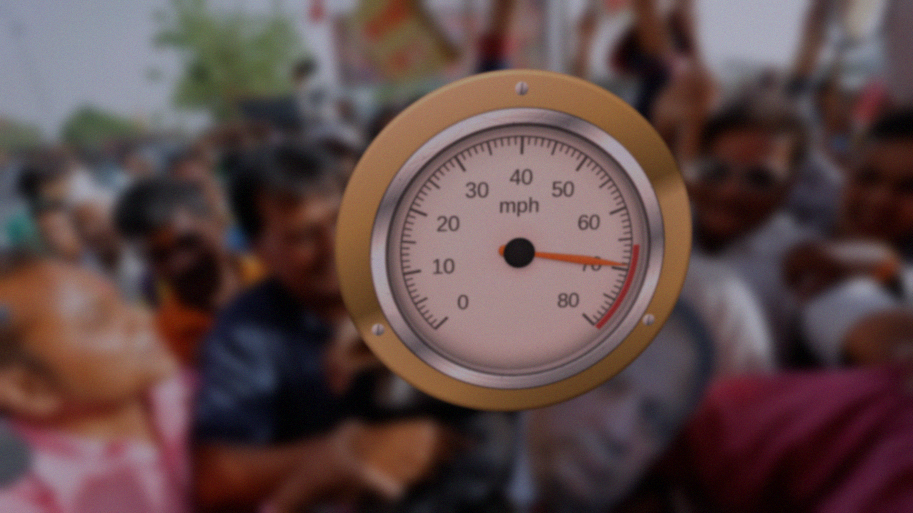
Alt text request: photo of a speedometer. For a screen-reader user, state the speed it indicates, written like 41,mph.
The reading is 69,mph
